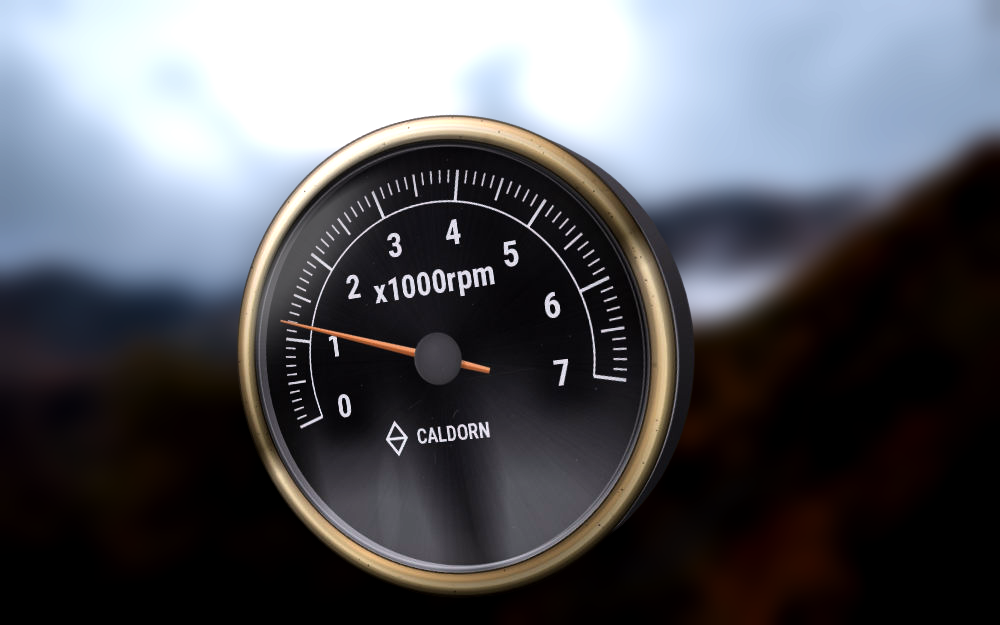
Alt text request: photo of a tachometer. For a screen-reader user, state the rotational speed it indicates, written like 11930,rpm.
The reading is 1200,rpm
